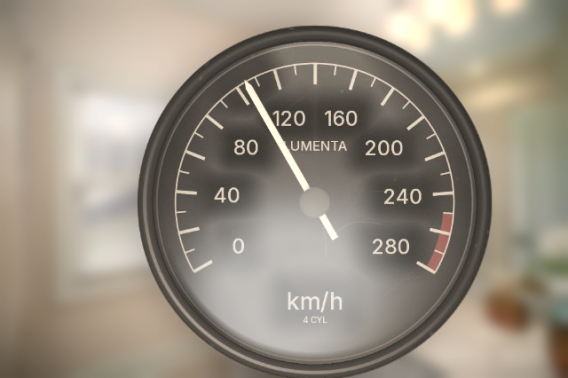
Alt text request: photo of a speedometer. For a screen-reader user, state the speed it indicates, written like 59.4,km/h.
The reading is 105,km/h
